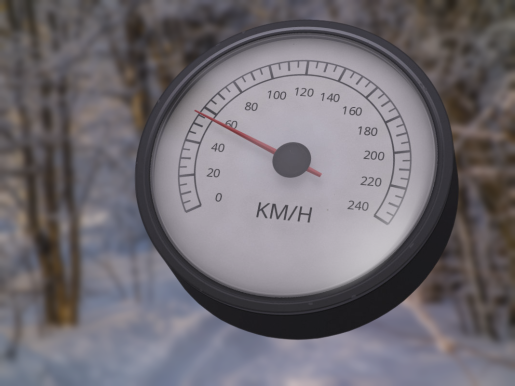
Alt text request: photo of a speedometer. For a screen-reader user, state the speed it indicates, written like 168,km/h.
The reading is 55,km/h
